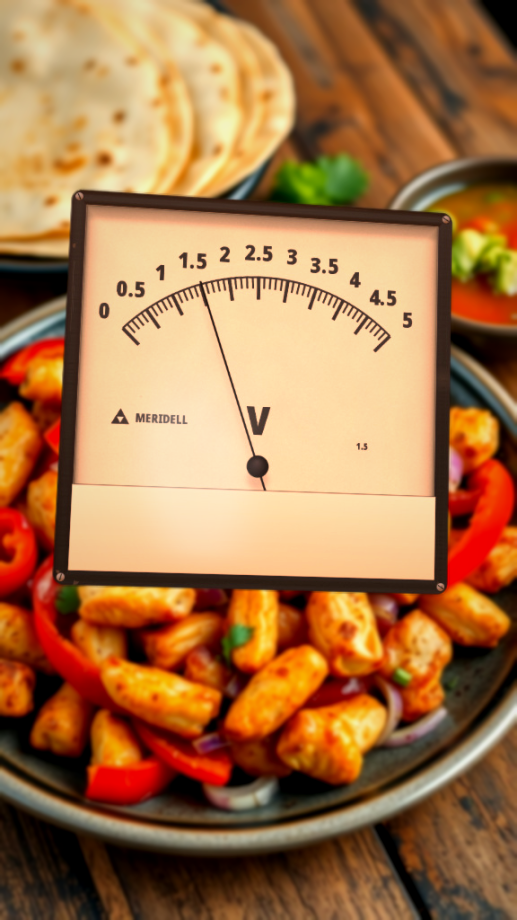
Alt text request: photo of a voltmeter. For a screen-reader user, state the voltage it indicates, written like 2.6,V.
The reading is 1.5,V
